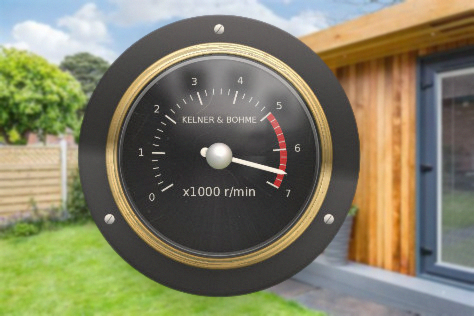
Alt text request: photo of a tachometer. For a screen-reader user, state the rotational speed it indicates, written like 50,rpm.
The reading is 6600,rpm
